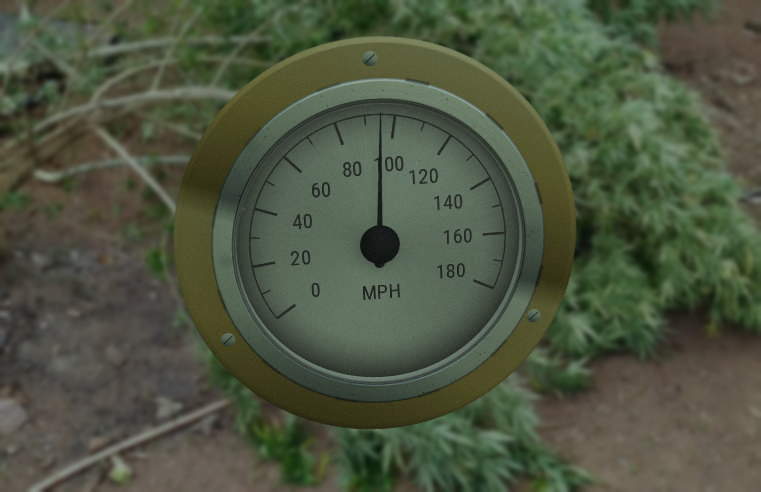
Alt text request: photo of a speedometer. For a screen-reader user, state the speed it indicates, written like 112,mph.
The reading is 95,mph
